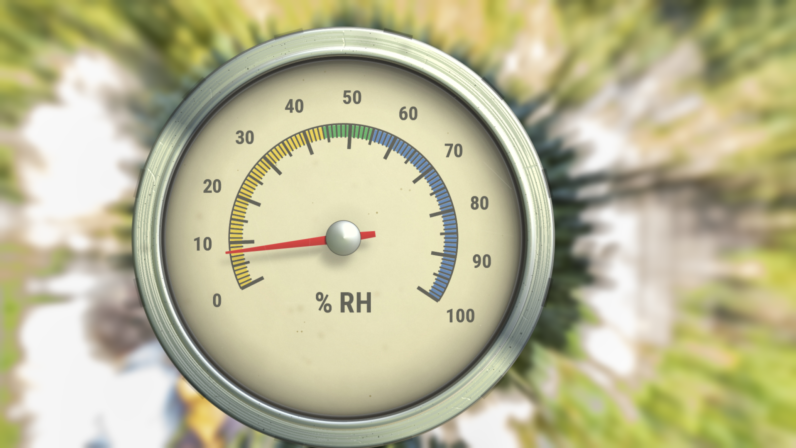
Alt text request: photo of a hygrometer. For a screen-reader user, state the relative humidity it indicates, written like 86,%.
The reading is 8,%
